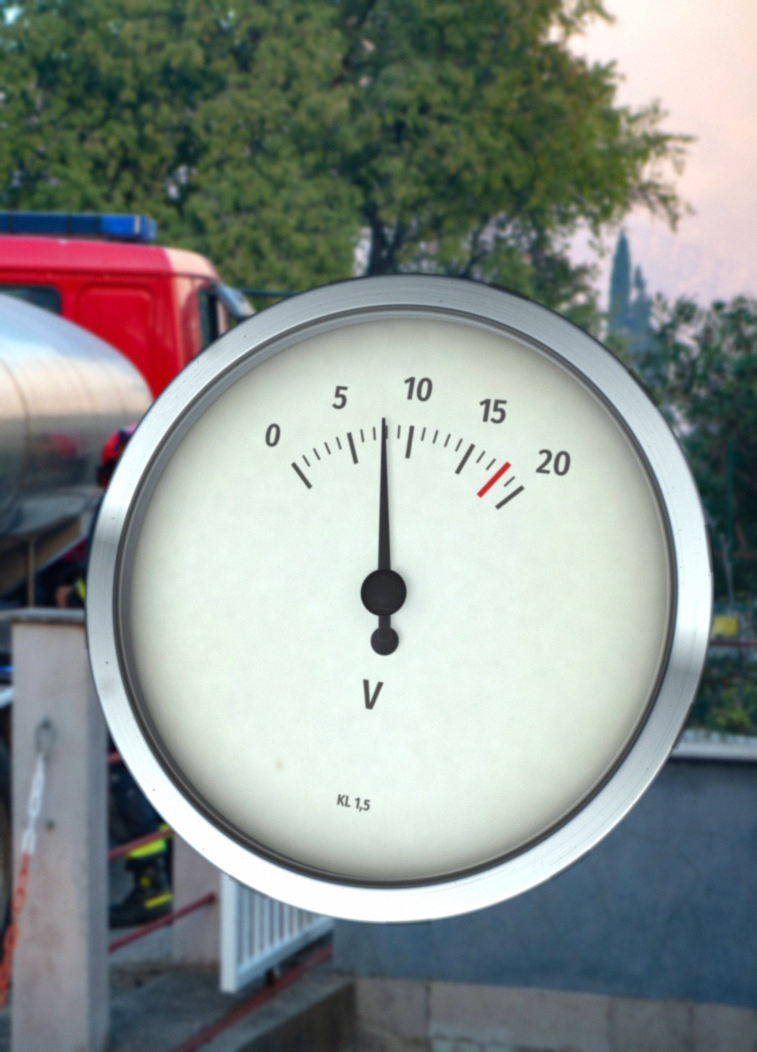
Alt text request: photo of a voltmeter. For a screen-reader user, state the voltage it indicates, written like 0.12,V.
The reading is 8,V
